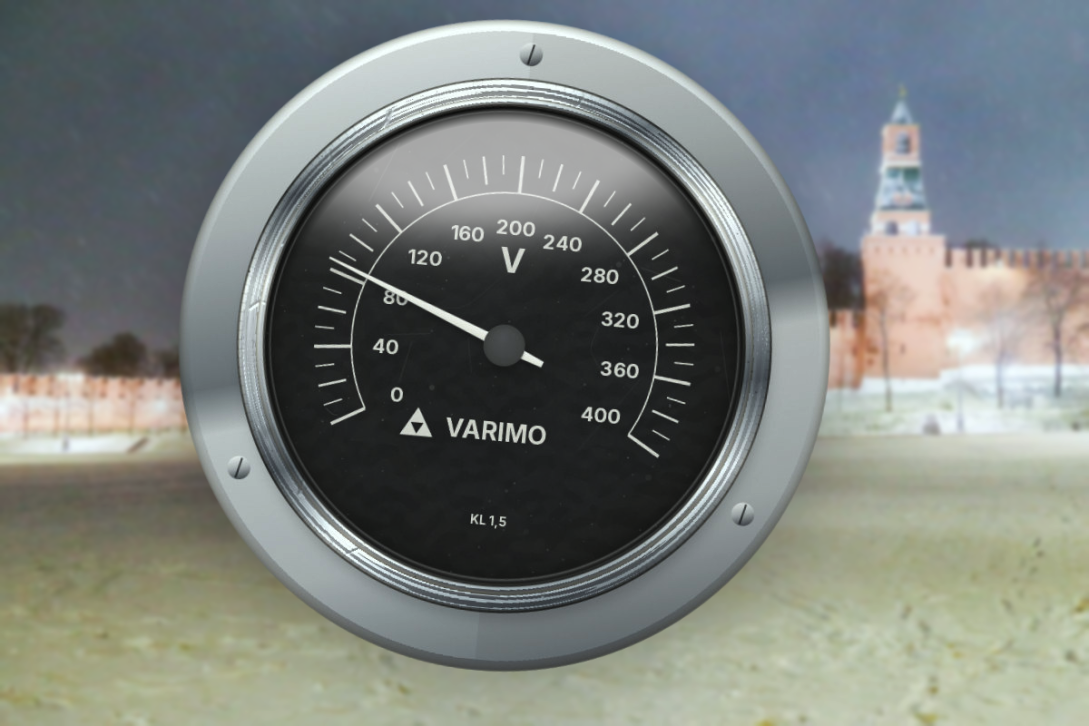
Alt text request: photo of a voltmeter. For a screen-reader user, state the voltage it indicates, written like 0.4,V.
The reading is 85,V
